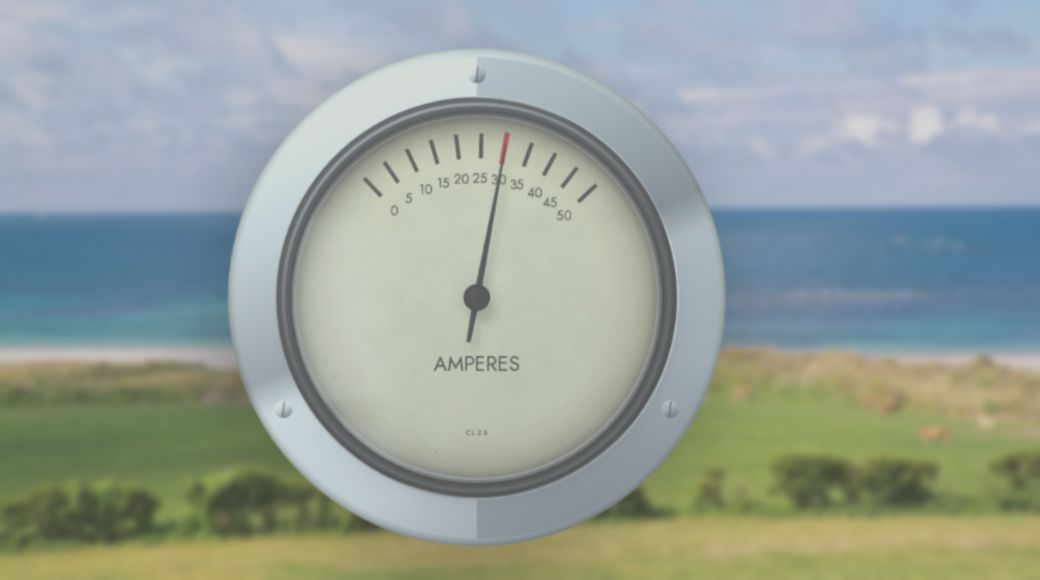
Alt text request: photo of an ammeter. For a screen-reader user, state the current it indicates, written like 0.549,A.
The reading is 30,A
